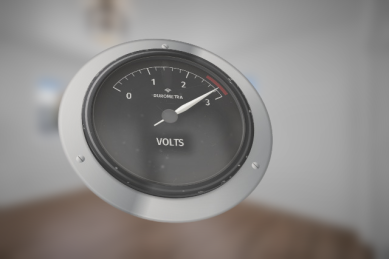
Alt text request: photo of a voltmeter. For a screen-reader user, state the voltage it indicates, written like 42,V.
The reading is 2.8,V
